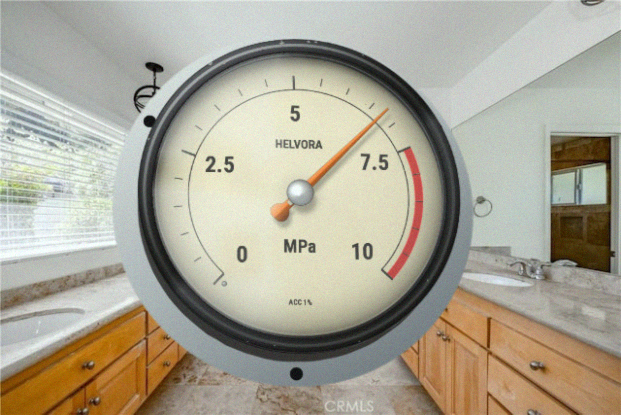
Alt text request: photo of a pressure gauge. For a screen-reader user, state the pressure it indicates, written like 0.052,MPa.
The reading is 6.75,MPa
